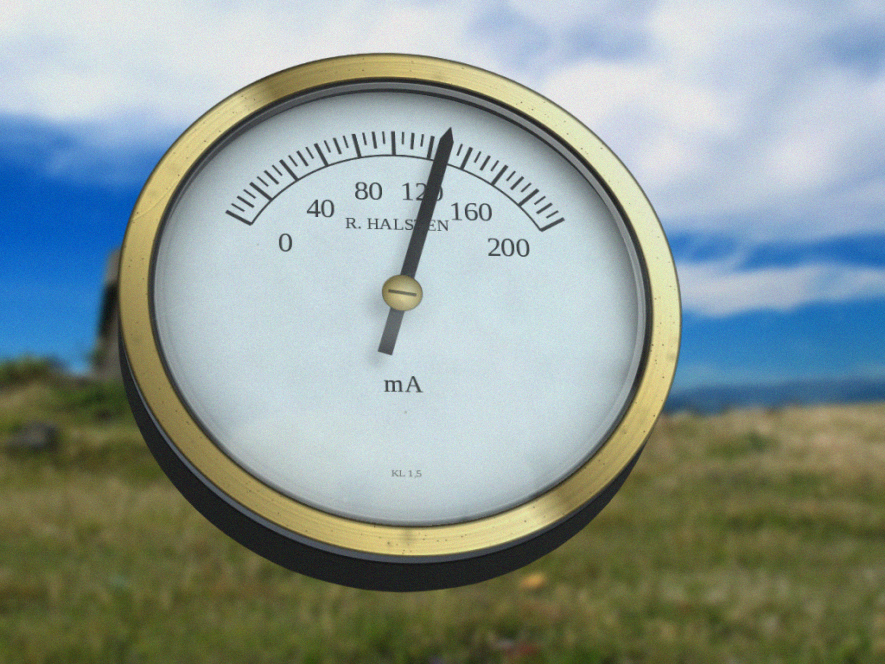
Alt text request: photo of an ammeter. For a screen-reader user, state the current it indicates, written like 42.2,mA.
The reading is 127.5,mA
